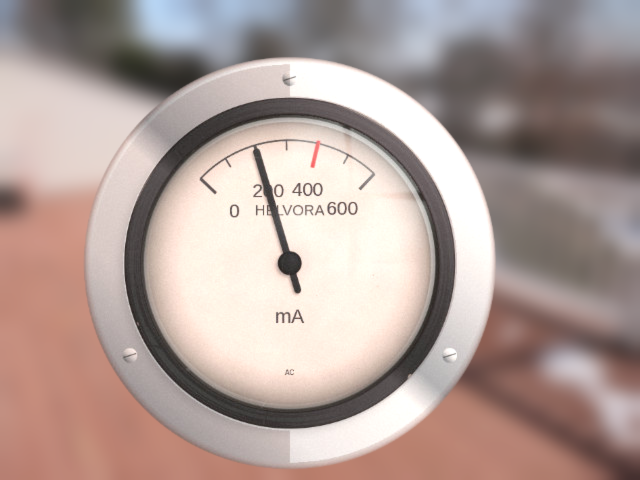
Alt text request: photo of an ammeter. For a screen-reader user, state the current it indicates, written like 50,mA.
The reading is 200,mA
